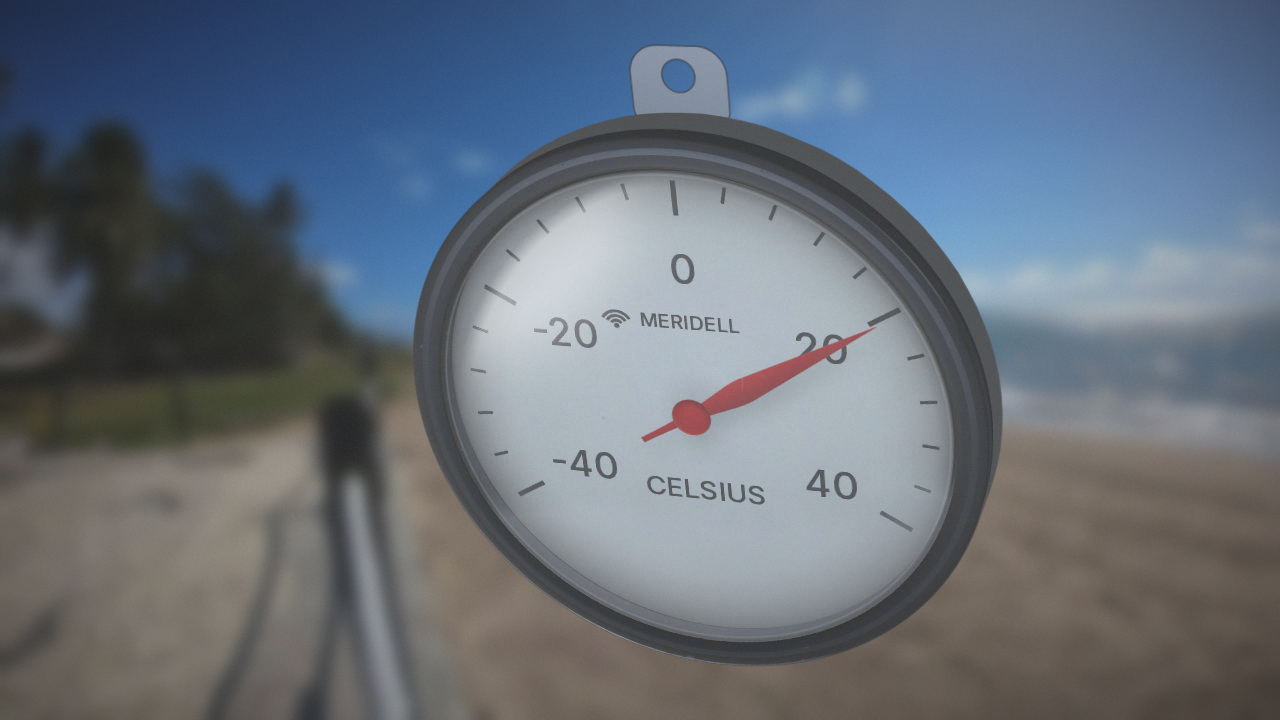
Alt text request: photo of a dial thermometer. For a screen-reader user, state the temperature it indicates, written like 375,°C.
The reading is 20,°C
